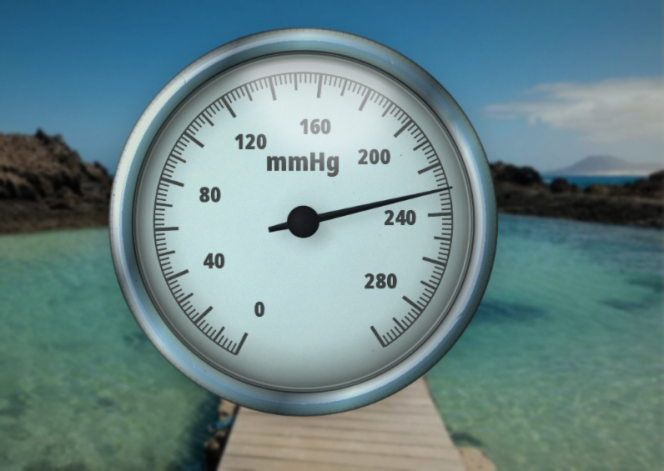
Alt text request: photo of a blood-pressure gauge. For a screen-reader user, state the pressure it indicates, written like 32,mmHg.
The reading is 230,mmHg
